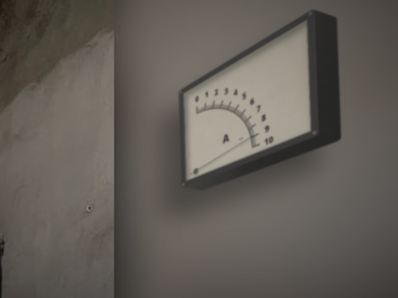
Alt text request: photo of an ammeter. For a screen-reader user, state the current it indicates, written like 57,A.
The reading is 9,A
